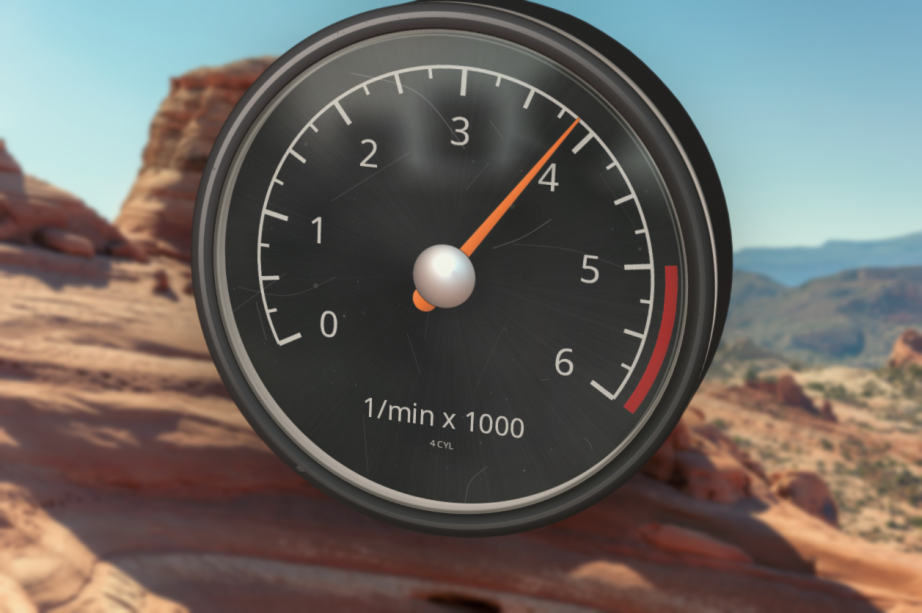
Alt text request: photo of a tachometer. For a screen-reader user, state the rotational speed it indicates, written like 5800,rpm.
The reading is 3875,rpm
